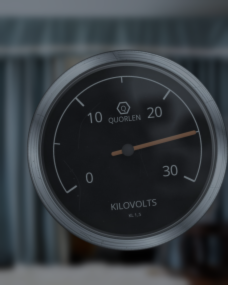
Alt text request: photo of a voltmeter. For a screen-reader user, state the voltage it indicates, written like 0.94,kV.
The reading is 25,kV
